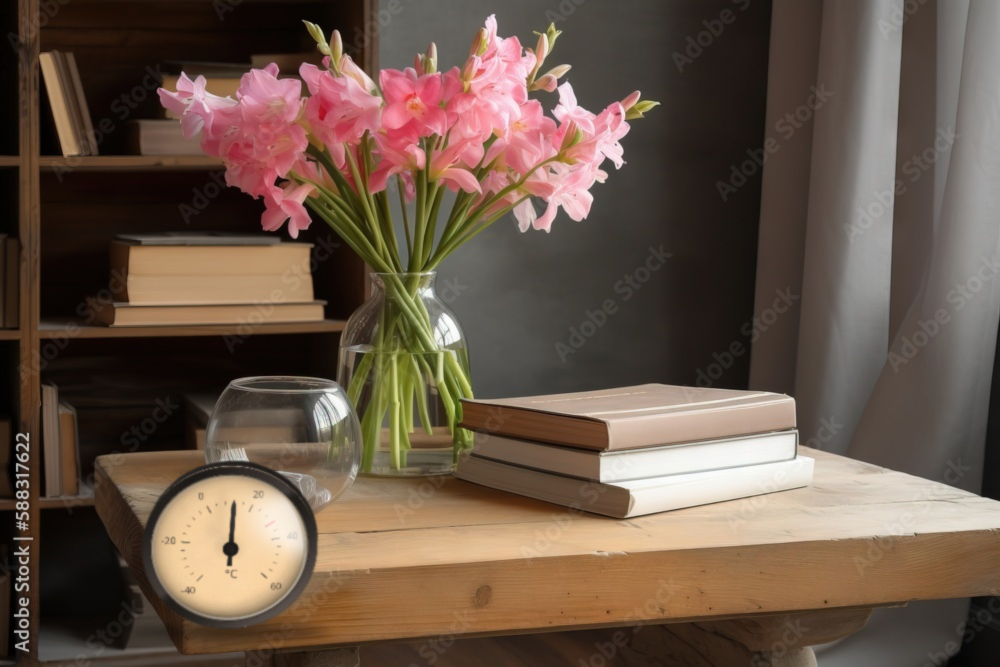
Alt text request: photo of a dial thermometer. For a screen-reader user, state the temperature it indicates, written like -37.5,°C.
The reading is 12,°C
